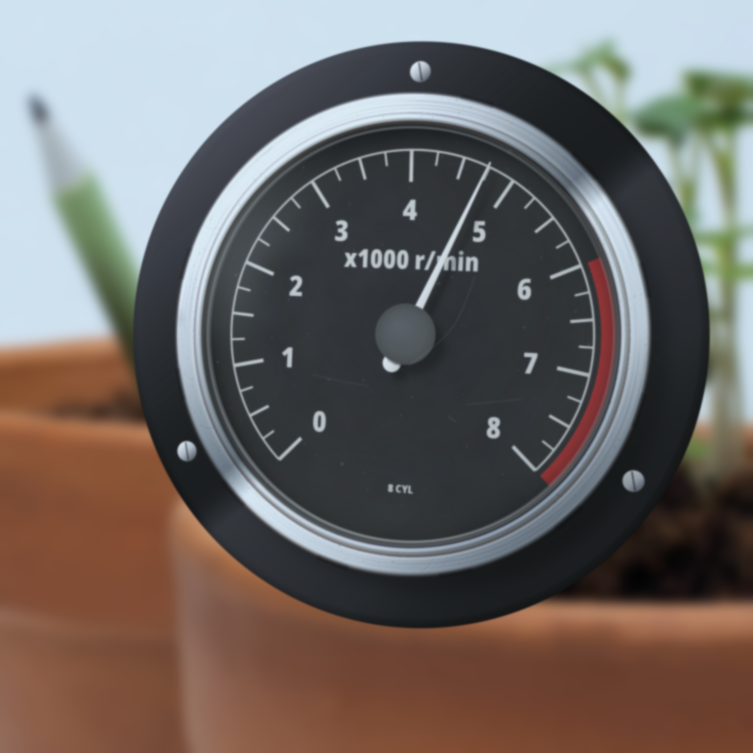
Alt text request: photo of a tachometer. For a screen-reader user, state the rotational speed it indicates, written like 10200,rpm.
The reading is 4750,rpm
